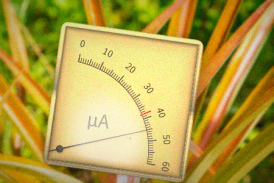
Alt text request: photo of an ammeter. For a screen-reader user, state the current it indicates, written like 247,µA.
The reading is 45,µA
